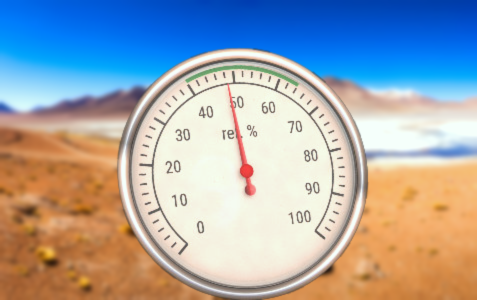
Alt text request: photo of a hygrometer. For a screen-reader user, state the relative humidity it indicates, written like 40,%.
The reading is 48,%
